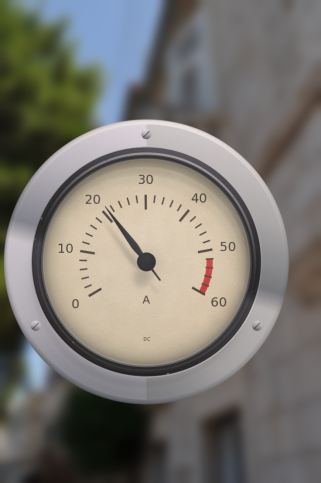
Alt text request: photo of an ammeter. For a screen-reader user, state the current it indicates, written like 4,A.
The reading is 21,A
